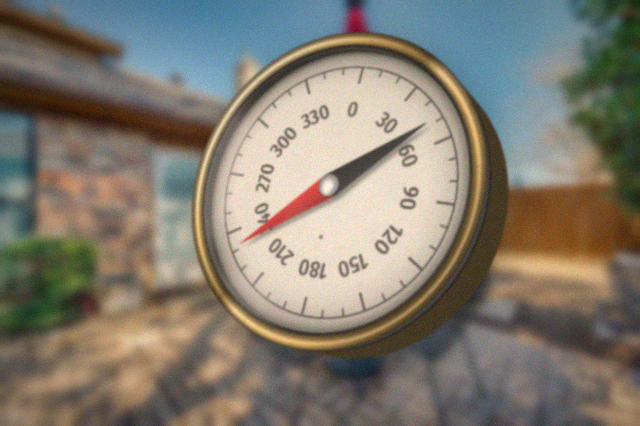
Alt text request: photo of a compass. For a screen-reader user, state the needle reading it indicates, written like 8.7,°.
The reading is 230,°
